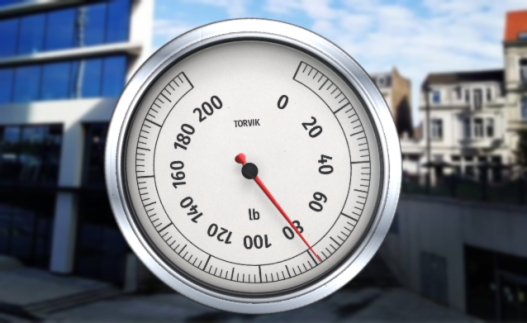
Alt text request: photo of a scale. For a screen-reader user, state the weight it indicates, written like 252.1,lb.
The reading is 78,lb
